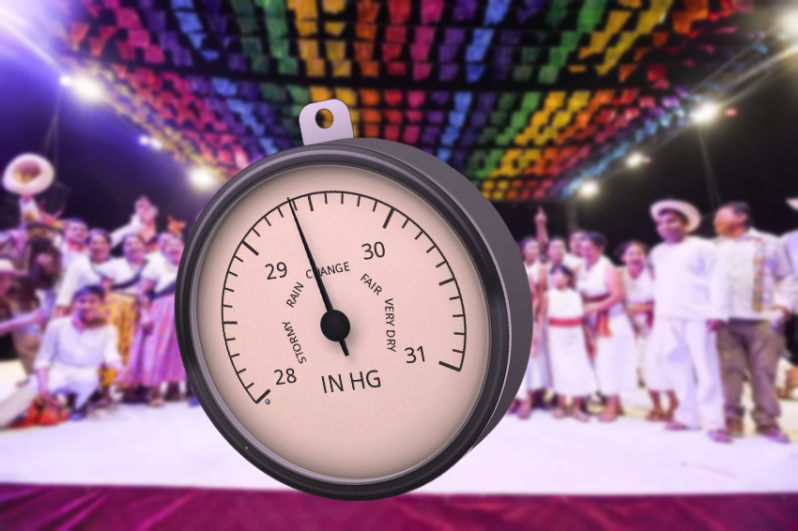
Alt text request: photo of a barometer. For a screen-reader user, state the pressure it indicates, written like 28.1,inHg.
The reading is 29.4,inHg
